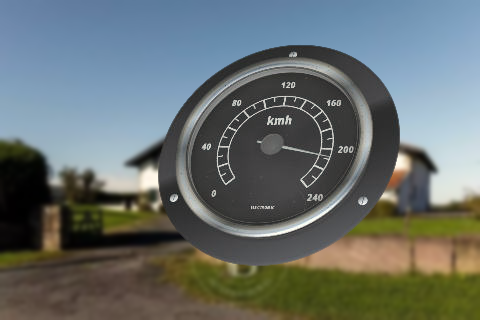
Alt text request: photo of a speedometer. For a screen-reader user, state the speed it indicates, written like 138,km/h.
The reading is 210,km/h
